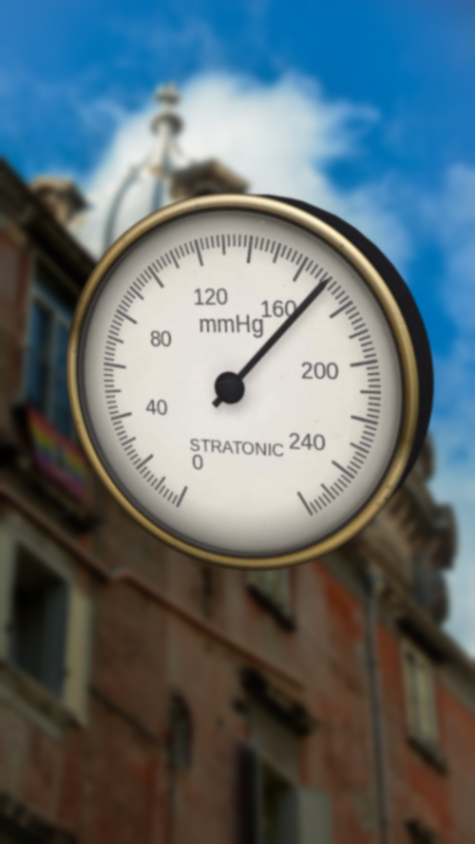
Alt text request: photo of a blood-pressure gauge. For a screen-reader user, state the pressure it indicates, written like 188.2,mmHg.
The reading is 170,mmHg
